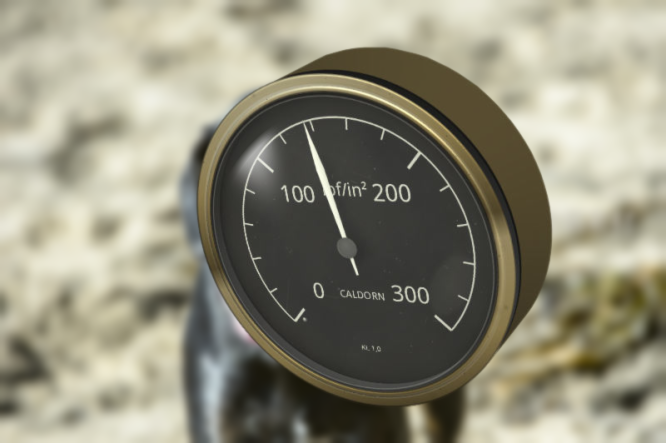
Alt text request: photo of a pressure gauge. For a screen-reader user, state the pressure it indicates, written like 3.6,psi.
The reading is 140,psi
